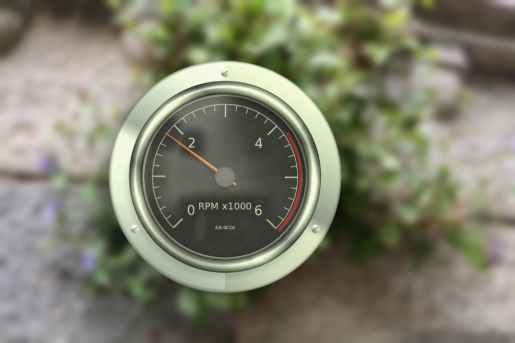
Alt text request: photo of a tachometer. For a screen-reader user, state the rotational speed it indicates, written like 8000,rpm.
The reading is 1800,rpm
